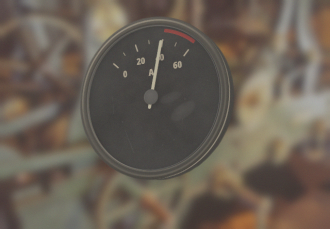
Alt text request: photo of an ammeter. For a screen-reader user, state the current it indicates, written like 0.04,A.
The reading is 40,A
